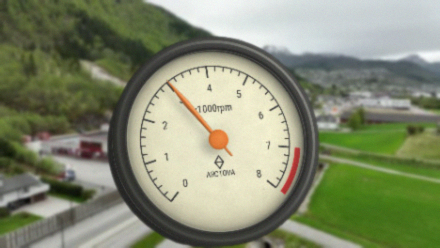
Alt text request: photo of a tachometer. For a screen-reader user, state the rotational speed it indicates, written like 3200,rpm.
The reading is 3000,rpm
